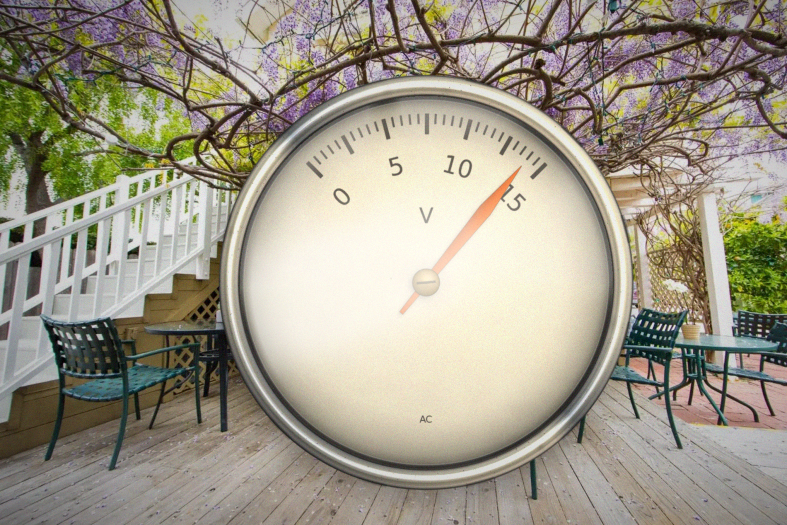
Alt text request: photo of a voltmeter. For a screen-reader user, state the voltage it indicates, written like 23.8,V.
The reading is 14,V
